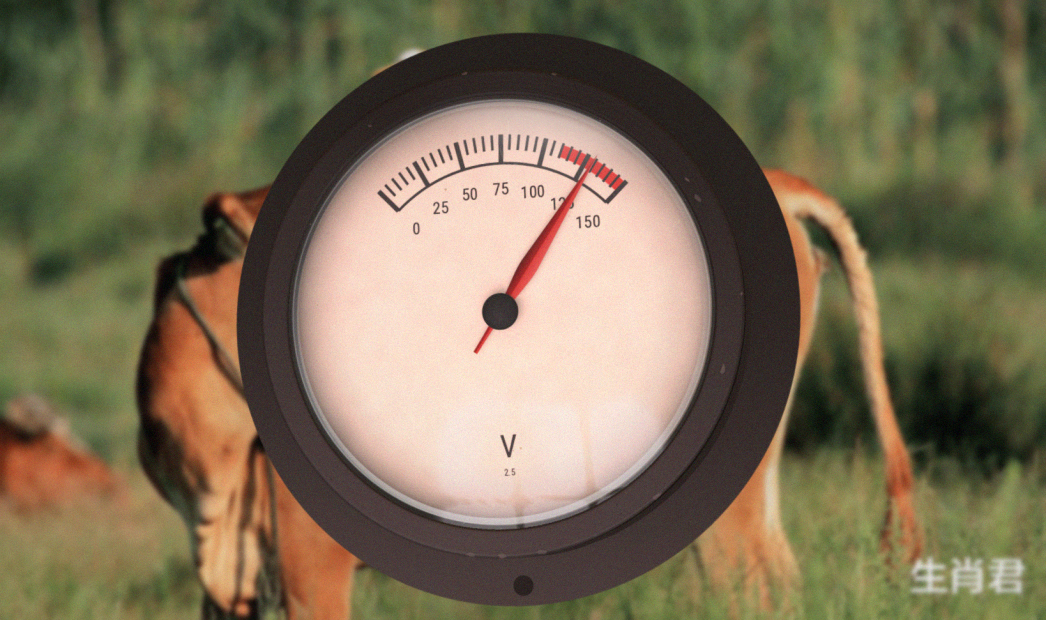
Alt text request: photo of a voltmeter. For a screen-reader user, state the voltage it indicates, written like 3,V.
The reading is 130,V
